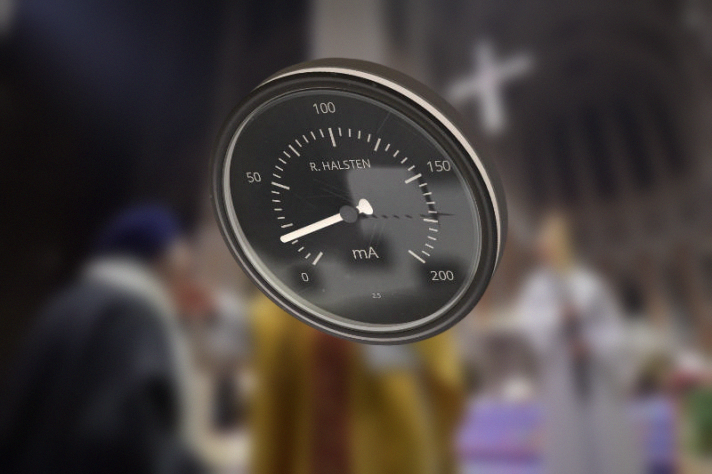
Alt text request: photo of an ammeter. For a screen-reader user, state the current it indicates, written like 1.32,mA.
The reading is 20,mA
